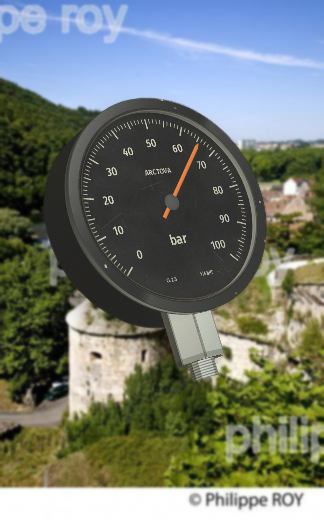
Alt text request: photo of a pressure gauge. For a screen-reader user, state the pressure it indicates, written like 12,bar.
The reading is 65,bar
